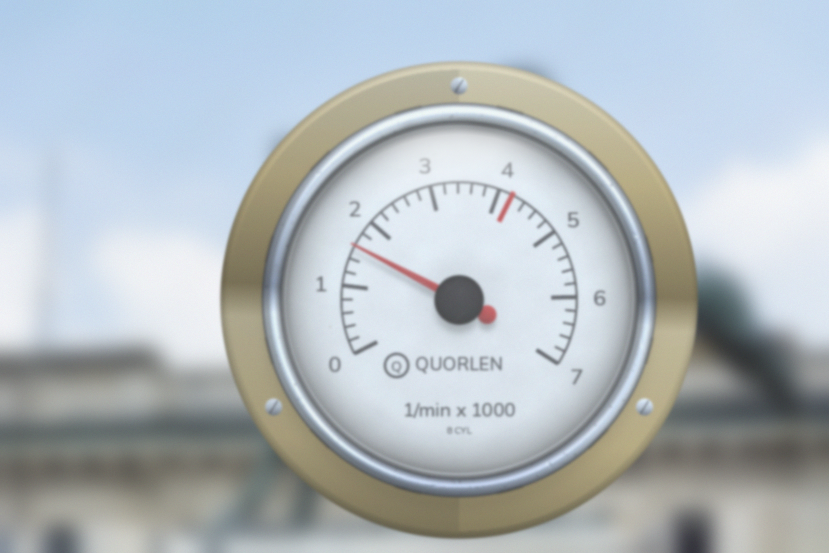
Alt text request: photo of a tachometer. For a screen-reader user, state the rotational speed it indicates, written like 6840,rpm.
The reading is 1600,rpm
